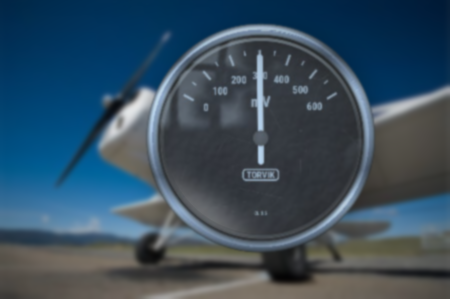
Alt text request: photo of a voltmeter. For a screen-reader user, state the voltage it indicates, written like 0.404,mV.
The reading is 300,mV
